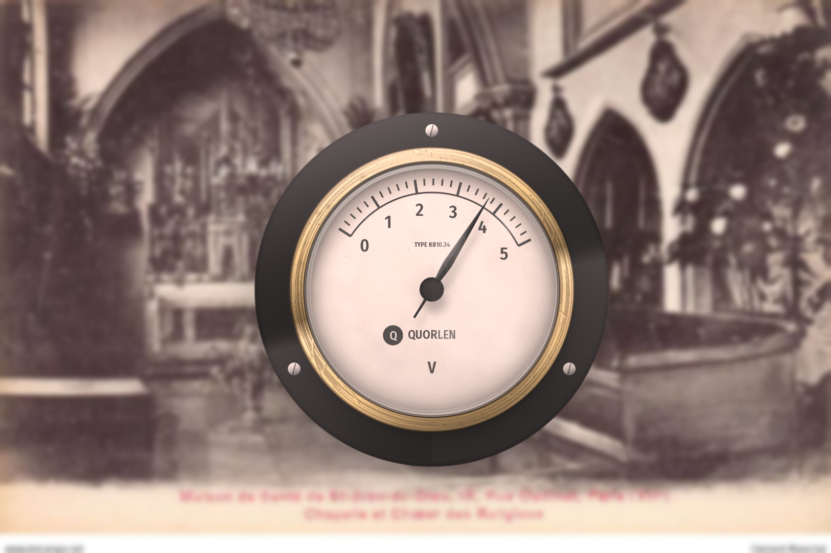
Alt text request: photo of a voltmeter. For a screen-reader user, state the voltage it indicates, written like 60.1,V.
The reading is 3.7,V
